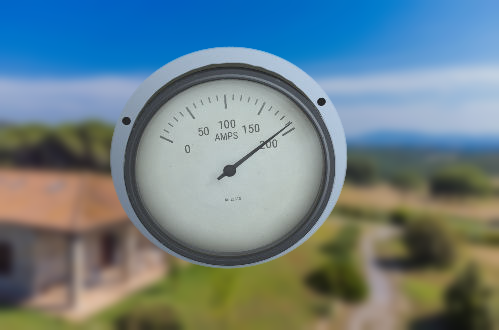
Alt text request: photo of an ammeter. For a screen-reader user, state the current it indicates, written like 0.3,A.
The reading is 190,A
